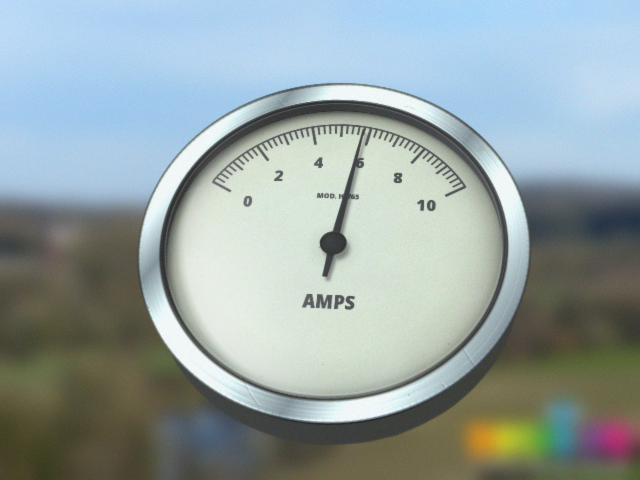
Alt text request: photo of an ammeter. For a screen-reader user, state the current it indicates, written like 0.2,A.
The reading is 5.8,A
